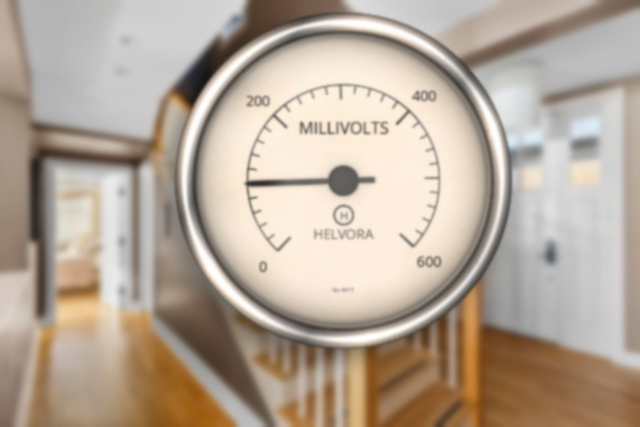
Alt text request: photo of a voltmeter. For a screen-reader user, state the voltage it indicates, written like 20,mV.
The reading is 100,mV
